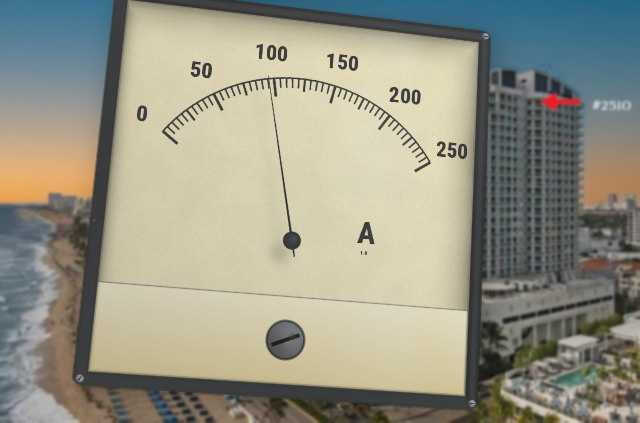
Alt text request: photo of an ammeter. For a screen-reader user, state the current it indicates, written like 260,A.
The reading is 95,A
